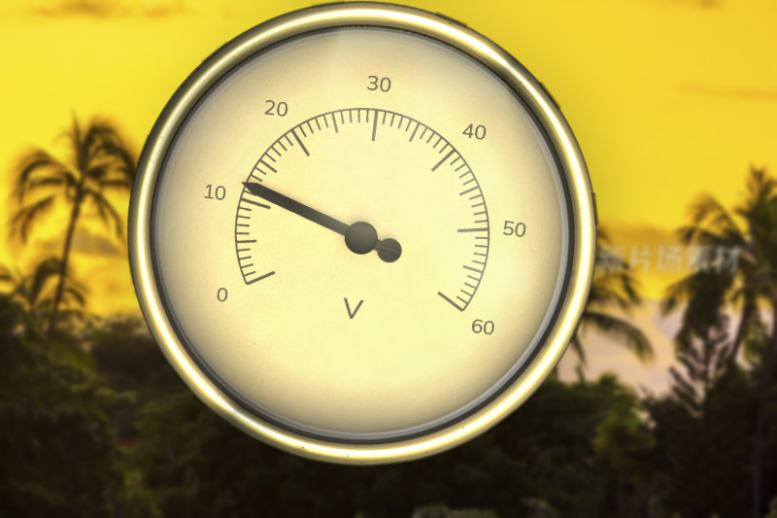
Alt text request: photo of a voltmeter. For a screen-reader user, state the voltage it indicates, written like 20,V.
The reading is 12,V
